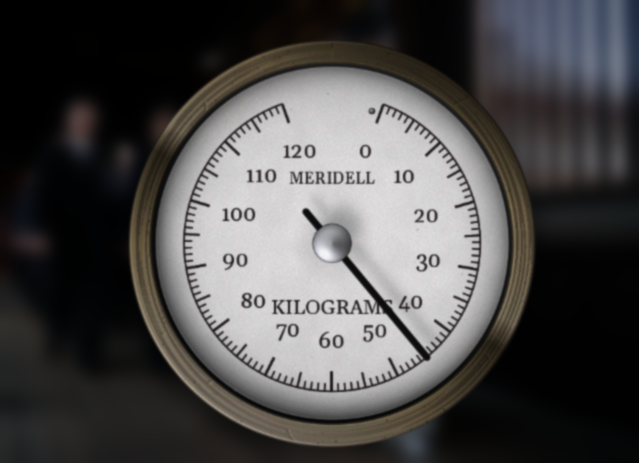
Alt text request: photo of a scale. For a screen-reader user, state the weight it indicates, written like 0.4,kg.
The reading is 45,kg
